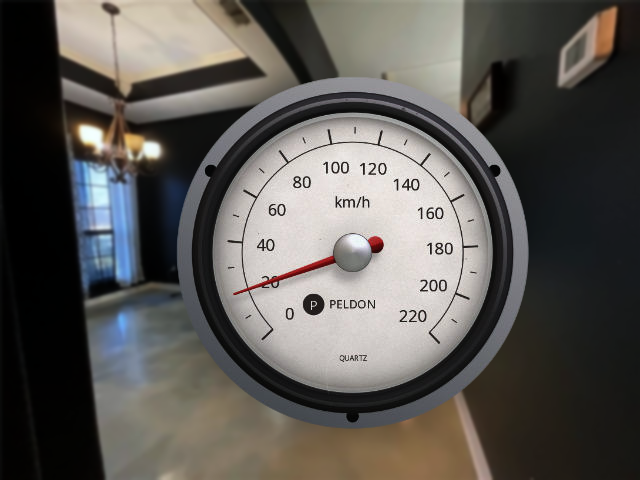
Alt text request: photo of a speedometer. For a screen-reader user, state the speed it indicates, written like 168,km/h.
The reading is 20,km/h
